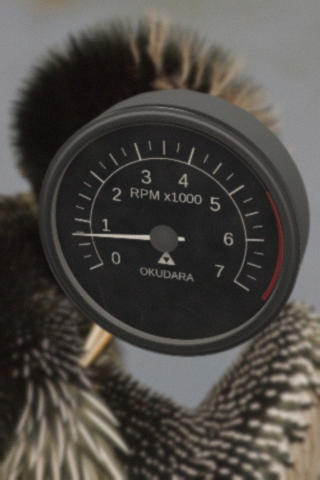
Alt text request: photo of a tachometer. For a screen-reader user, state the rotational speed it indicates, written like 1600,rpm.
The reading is 750,rpm
